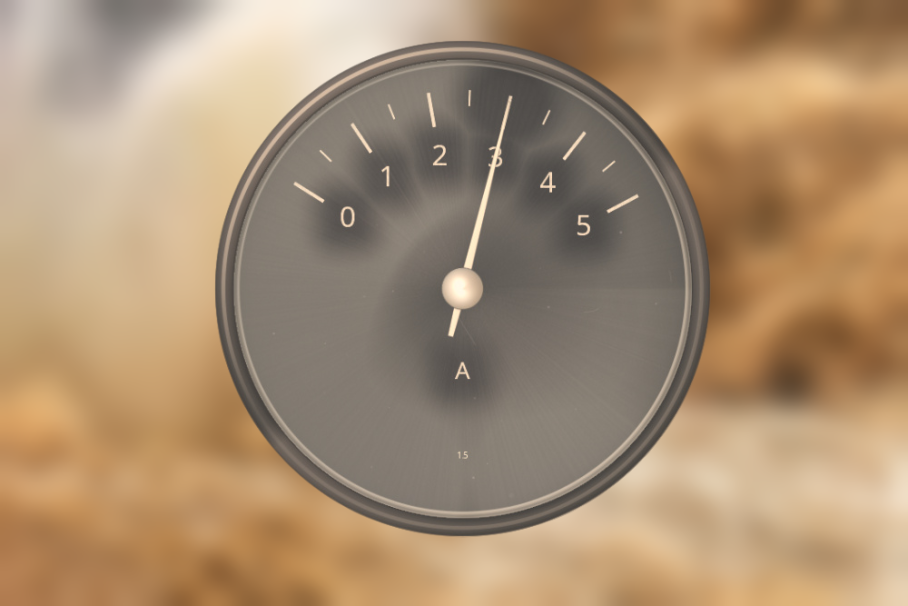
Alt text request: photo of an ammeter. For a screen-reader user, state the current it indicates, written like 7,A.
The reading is 3,A
